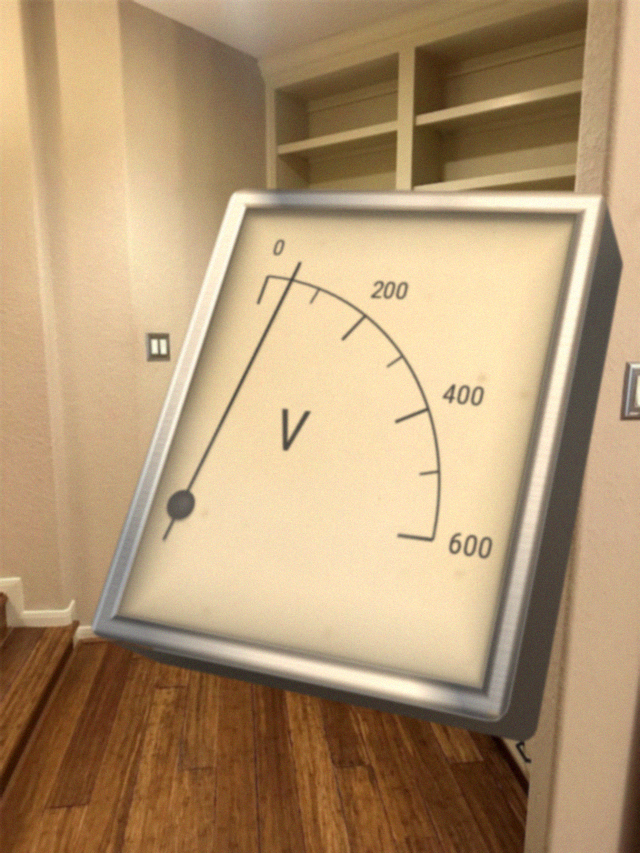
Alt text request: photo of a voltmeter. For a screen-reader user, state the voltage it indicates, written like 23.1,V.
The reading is 50,V
